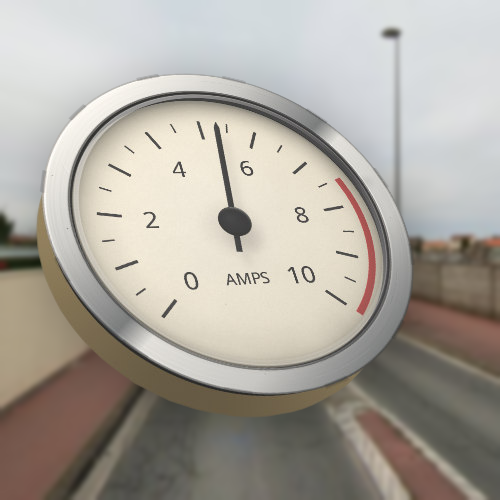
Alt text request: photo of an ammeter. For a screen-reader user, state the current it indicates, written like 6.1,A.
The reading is 5.25,A
